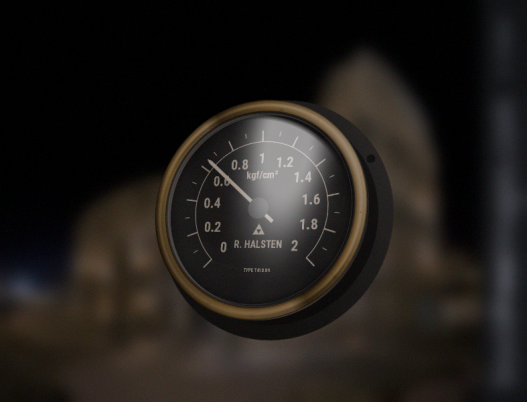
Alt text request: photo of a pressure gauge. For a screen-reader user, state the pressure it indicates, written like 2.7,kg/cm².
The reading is 0.65,kg/cm²
